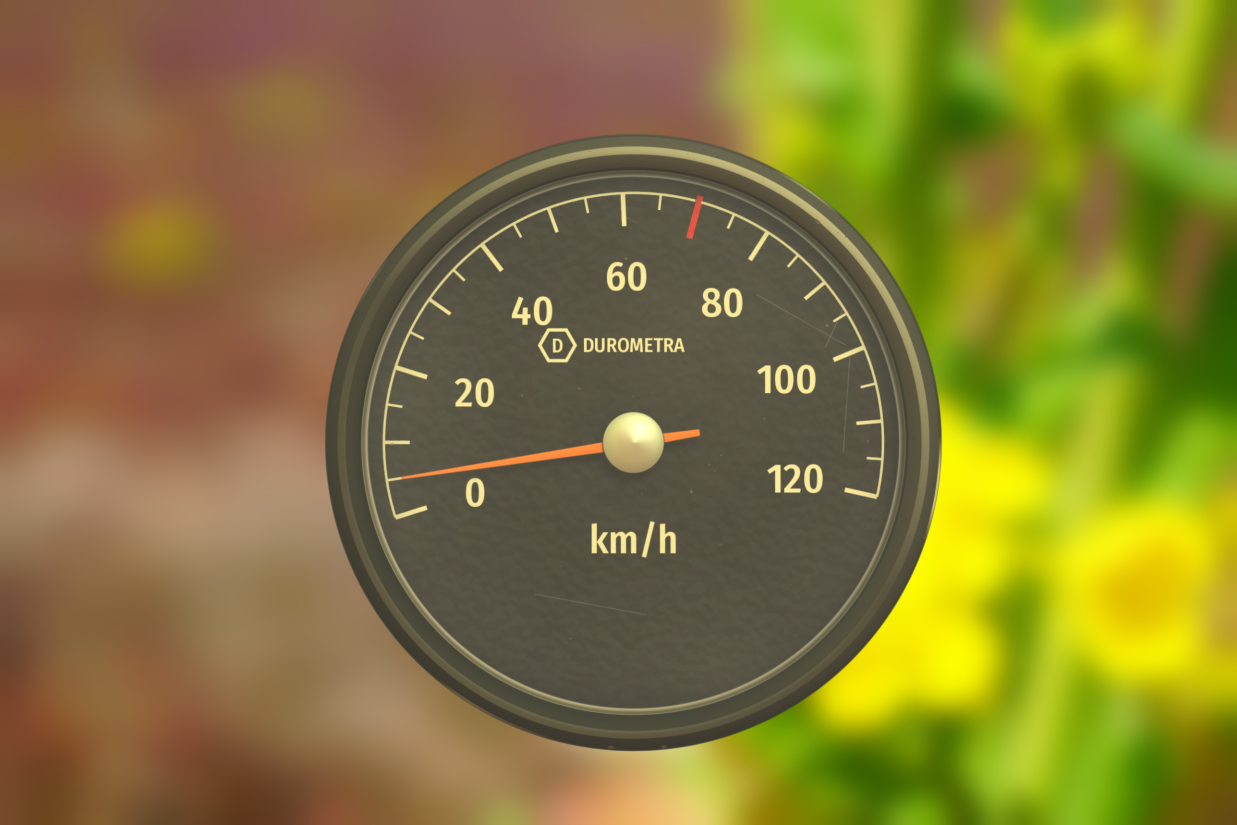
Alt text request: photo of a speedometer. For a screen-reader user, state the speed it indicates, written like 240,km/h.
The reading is 5,km/h
